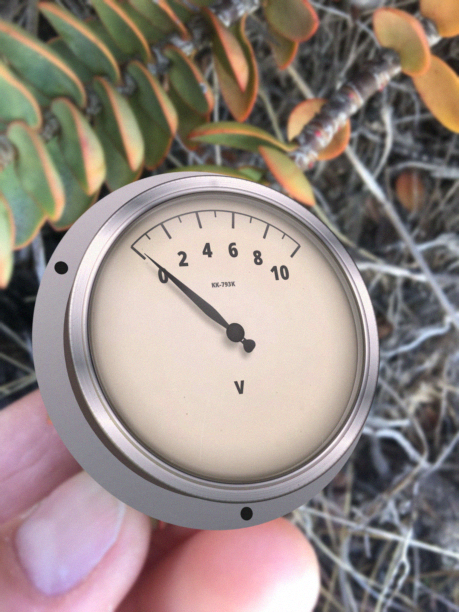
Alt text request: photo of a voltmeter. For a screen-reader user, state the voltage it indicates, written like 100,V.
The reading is 0,V
